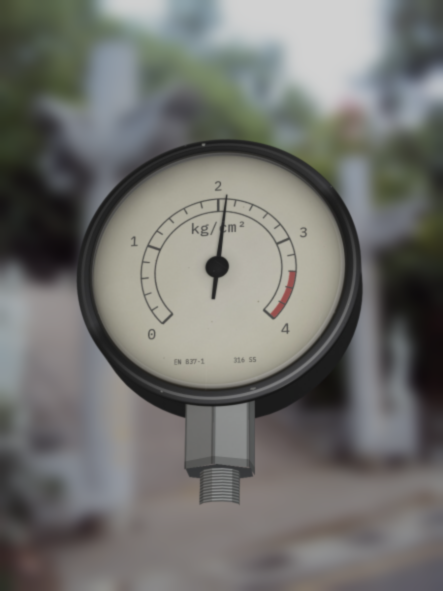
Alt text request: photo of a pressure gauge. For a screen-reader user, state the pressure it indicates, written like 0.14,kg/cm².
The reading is 2.1,kg/cm²
